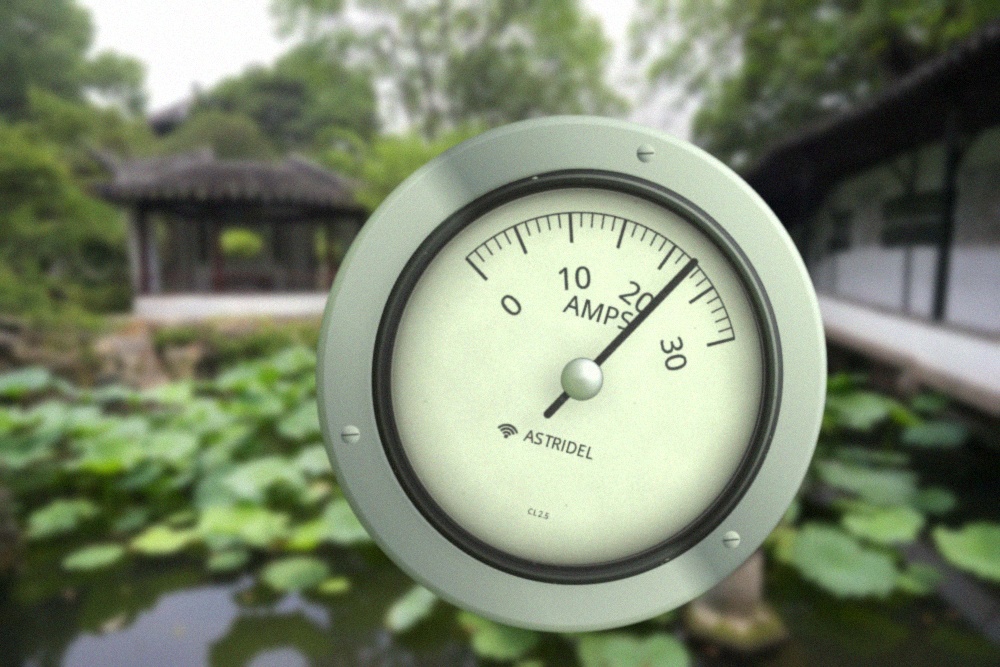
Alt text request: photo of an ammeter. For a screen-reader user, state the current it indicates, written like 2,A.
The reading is 22,A
